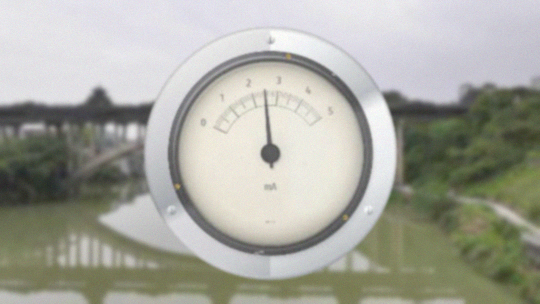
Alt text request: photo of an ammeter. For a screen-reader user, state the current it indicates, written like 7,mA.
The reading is 2.5,mA
